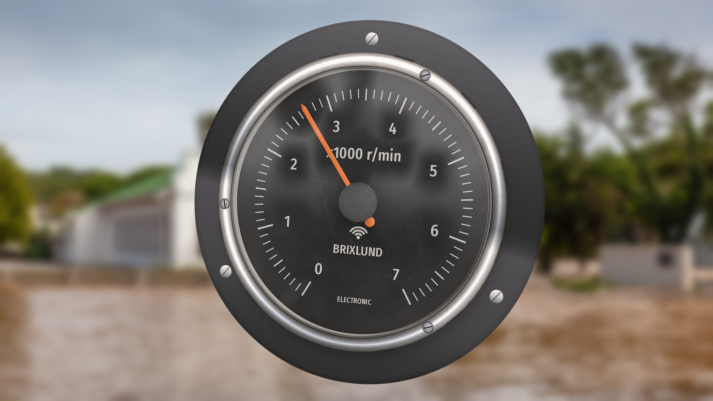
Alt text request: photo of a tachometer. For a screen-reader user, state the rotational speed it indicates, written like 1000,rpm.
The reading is 2700,rpm
